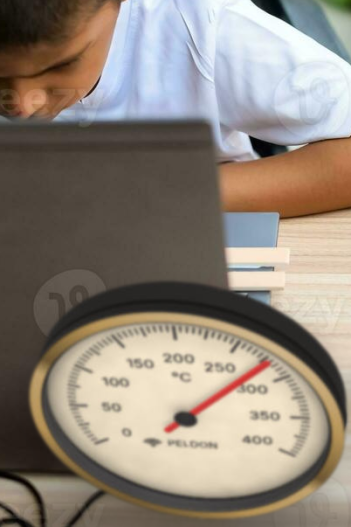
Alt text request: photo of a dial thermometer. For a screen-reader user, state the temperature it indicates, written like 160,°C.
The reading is 275,°C
